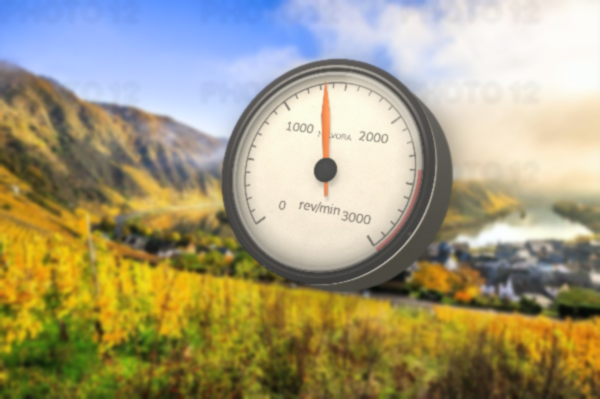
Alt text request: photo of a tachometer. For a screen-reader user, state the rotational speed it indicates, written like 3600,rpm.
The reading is 1350,rpm
